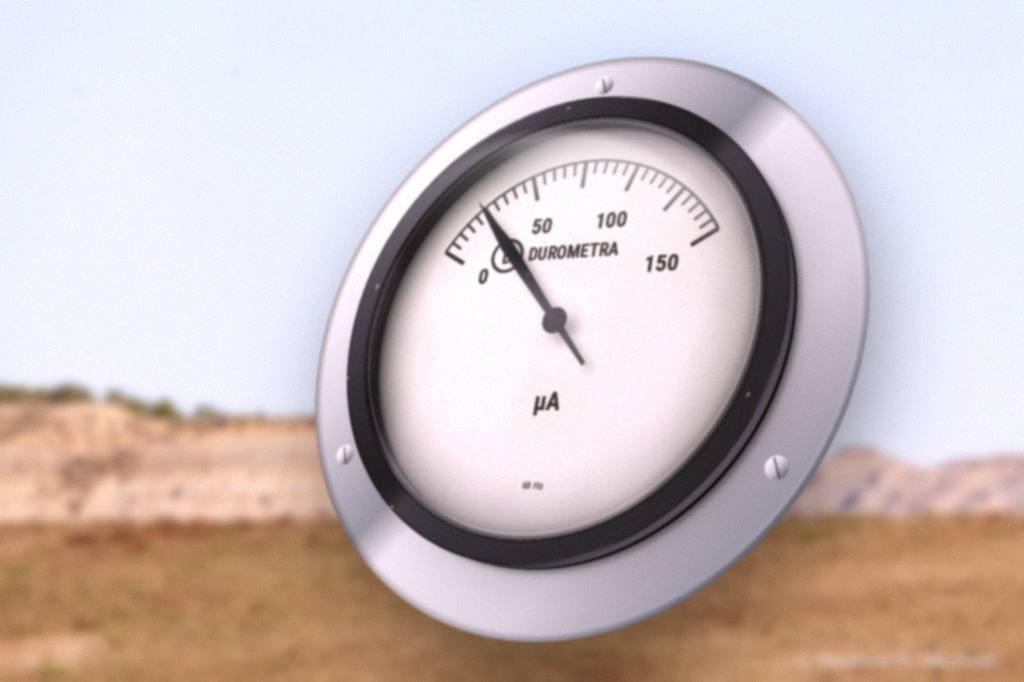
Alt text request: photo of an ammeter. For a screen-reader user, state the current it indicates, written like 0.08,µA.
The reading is 25,µA
